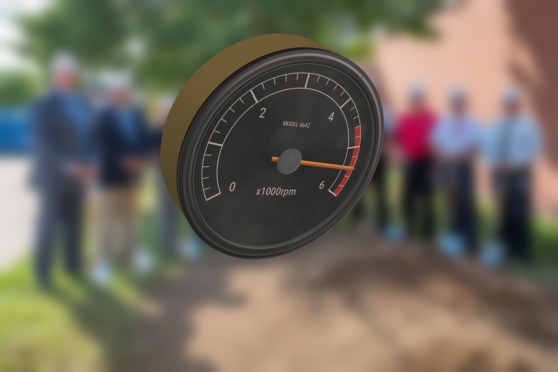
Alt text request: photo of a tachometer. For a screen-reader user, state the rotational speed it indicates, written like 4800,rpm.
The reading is 5400,rpm
